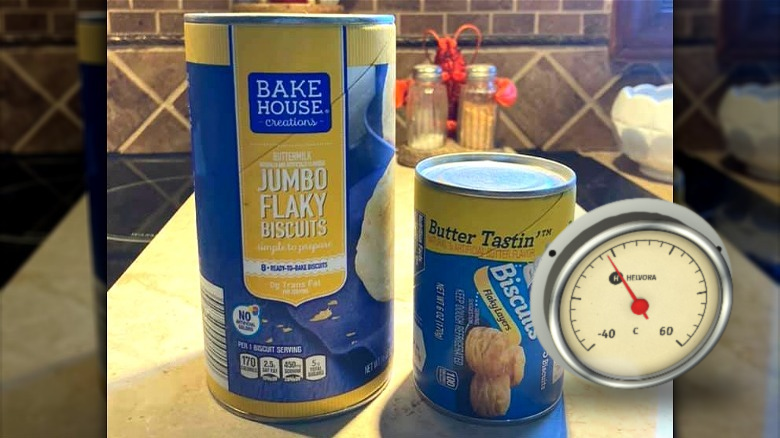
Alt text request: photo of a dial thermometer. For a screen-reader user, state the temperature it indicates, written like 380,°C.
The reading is -2,°C
